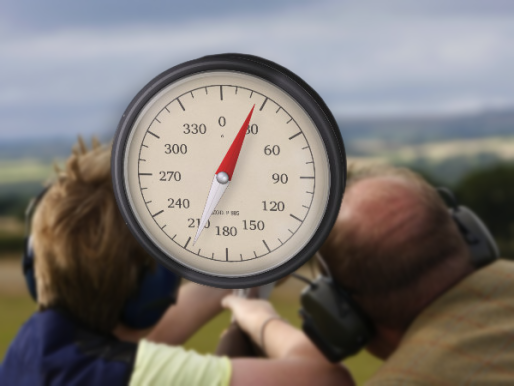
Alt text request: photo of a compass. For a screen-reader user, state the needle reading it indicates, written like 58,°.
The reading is 25,°
